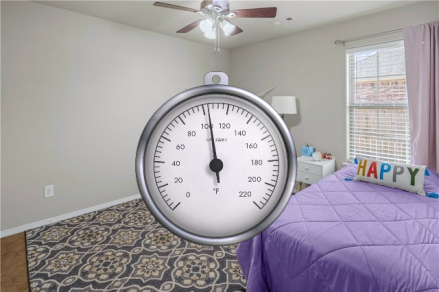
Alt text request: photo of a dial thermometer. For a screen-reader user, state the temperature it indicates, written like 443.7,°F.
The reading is 104,°F
